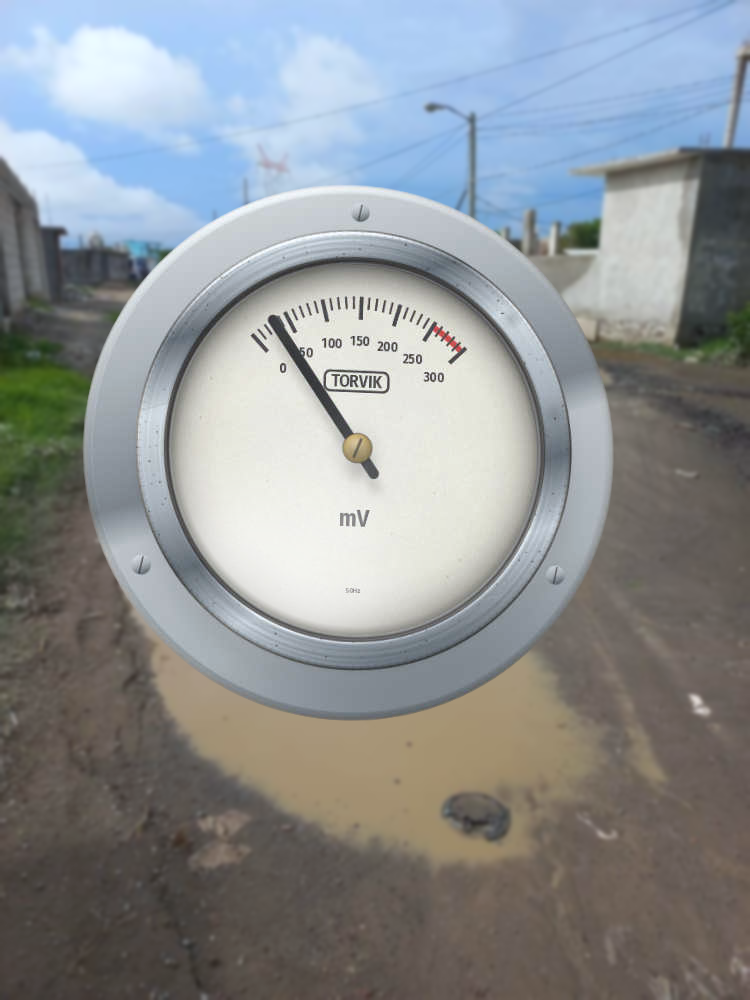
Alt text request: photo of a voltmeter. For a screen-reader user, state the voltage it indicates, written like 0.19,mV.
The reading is 30,mV
